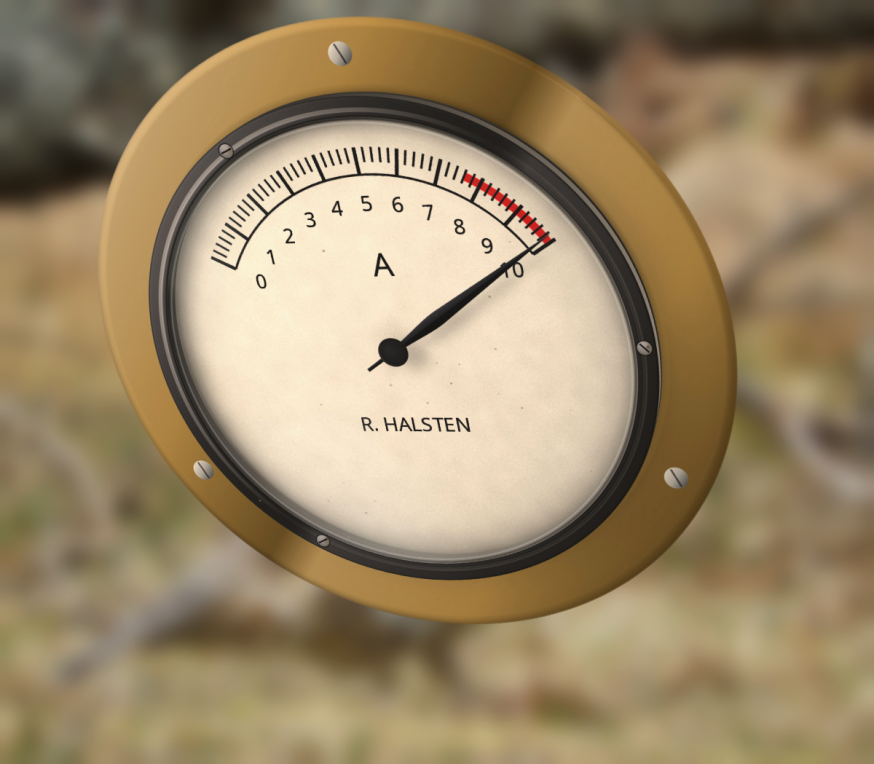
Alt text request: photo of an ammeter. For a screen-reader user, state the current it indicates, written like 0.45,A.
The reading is 9.8,A
